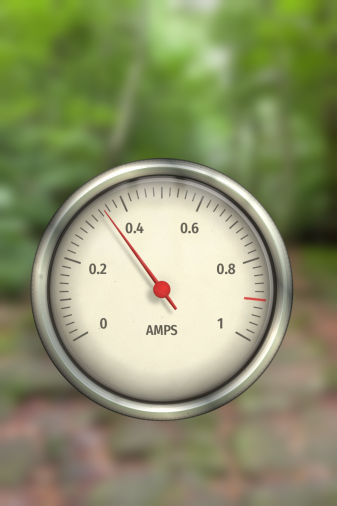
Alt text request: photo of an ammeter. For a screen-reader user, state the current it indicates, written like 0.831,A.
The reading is 0.35,A
